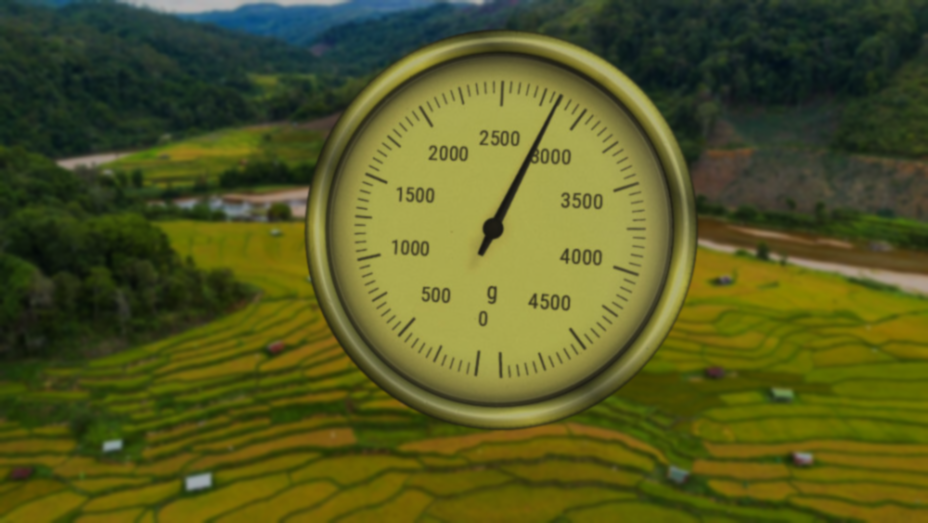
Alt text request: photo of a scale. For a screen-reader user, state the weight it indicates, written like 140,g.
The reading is 2850,g
